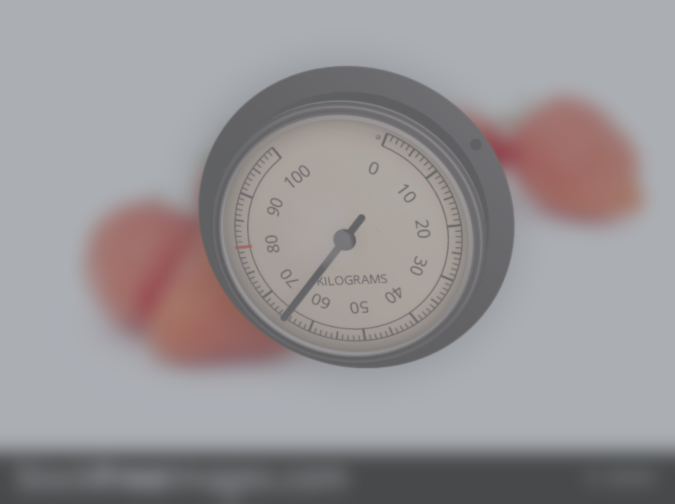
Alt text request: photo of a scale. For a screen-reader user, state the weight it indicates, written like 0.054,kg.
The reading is 65,kg
